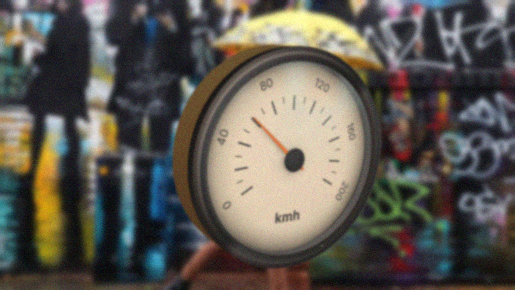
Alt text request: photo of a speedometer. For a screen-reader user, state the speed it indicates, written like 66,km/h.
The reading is 60,km/h
